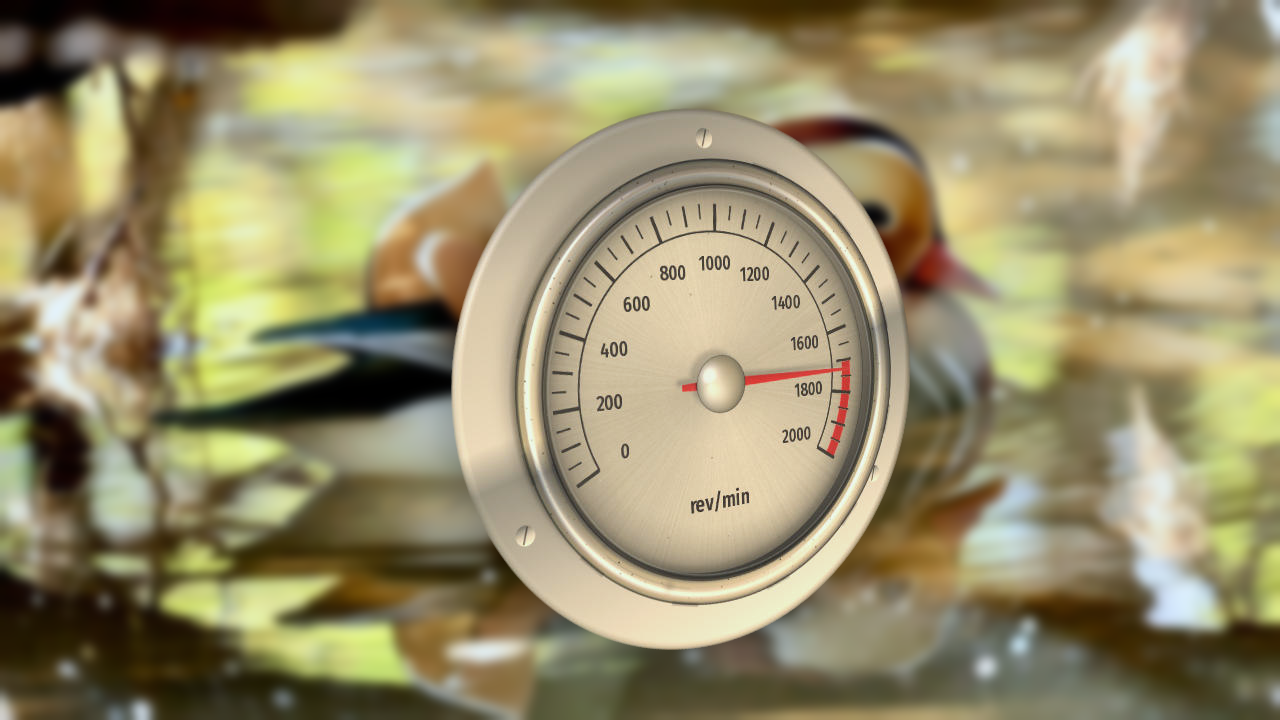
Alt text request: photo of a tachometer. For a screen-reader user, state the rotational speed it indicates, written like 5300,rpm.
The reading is 1725,rpm
